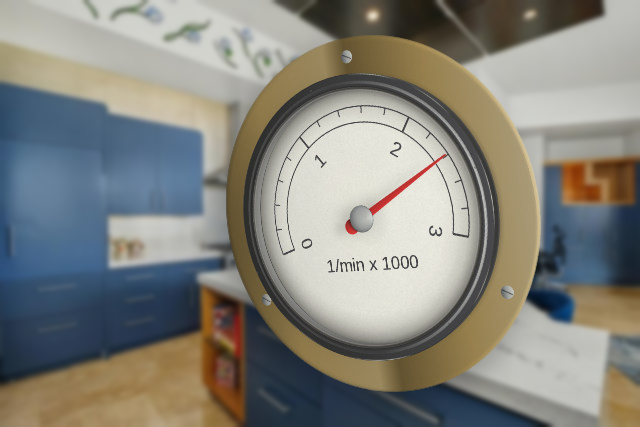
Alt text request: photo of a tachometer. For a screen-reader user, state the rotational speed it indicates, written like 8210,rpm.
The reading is 2400,rpm
